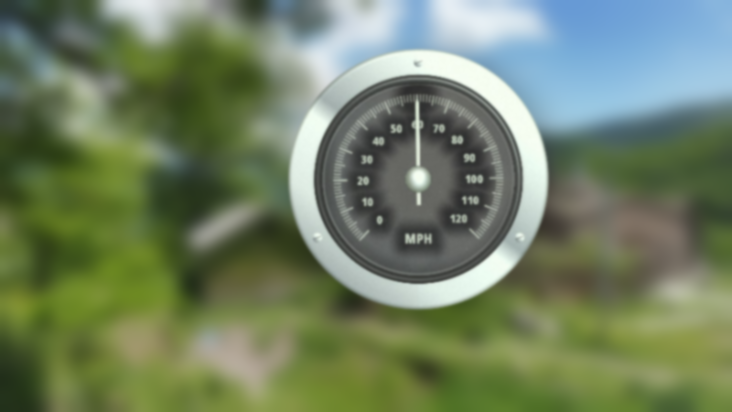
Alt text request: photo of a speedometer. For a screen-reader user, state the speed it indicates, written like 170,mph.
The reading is 60,mph
